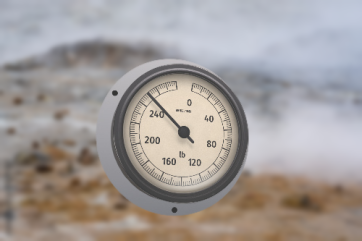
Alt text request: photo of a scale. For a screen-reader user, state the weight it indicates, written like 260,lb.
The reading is 250,lb
